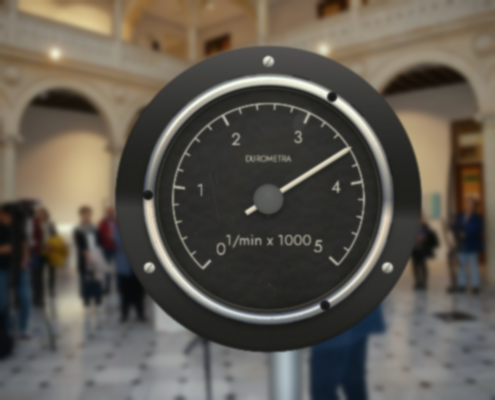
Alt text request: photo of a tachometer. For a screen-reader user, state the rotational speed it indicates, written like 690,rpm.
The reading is 3600,rpm
